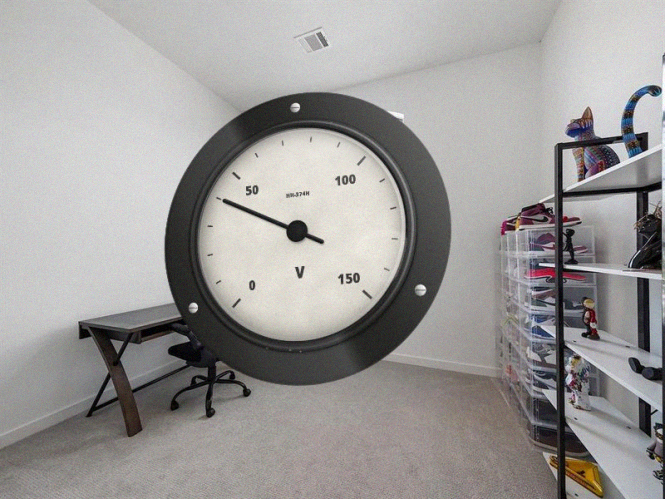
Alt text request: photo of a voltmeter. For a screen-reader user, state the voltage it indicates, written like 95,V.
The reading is 40,V
